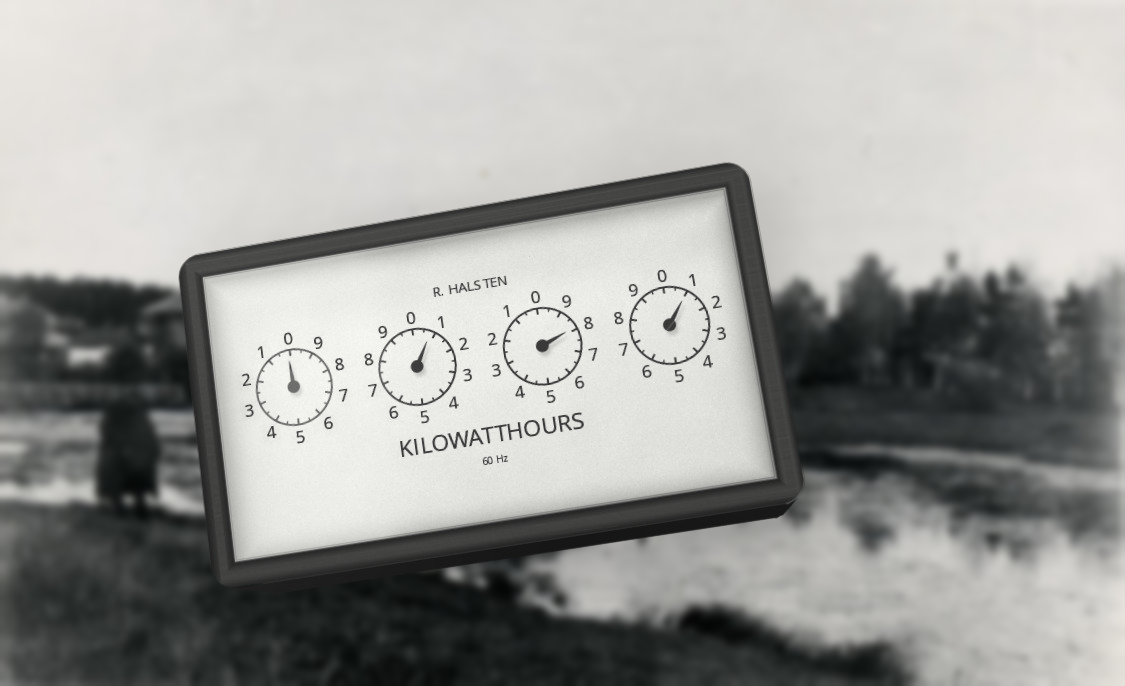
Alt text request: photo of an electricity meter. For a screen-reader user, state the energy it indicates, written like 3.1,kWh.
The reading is 81,kWh
